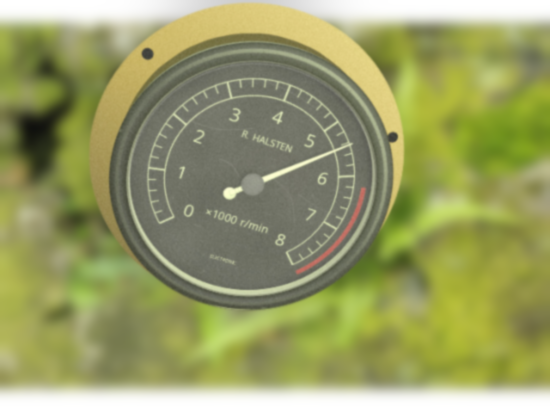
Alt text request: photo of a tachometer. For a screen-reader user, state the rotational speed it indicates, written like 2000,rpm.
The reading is 5400,rpm
